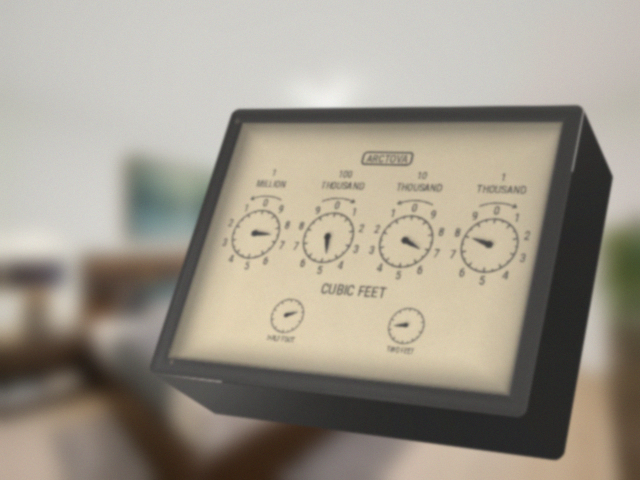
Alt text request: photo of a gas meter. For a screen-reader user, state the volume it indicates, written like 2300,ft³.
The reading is 746800,ft³
